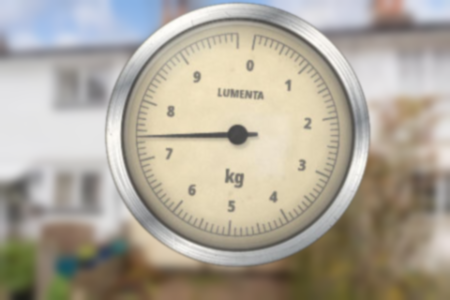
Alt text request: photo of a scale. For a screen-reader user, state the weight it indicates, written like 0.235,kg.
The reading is 7.4,kg
